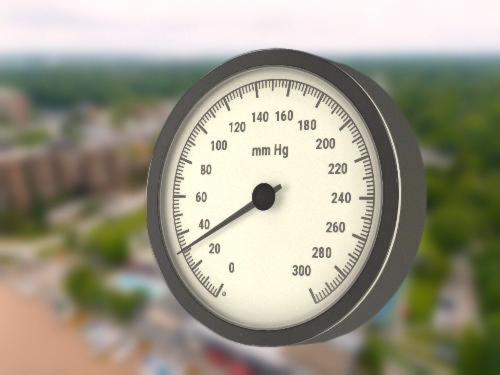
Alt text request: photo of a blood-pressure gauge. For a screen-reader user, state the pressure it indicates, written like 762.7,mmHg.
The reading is 30,mmHg
